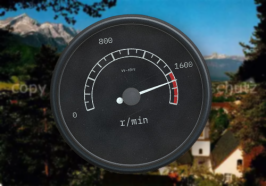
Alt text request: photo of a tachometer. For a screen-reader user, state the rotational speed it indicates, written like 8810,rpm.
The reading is 1700,rpm
